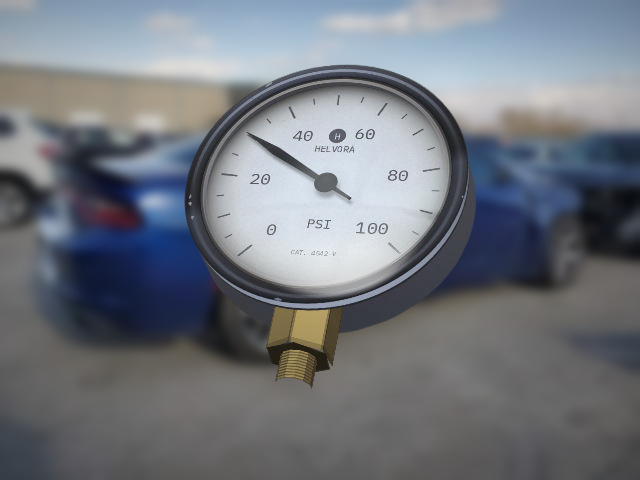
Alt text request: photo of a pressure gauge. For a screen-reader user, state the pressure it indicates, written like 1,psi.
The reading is 30,psi
